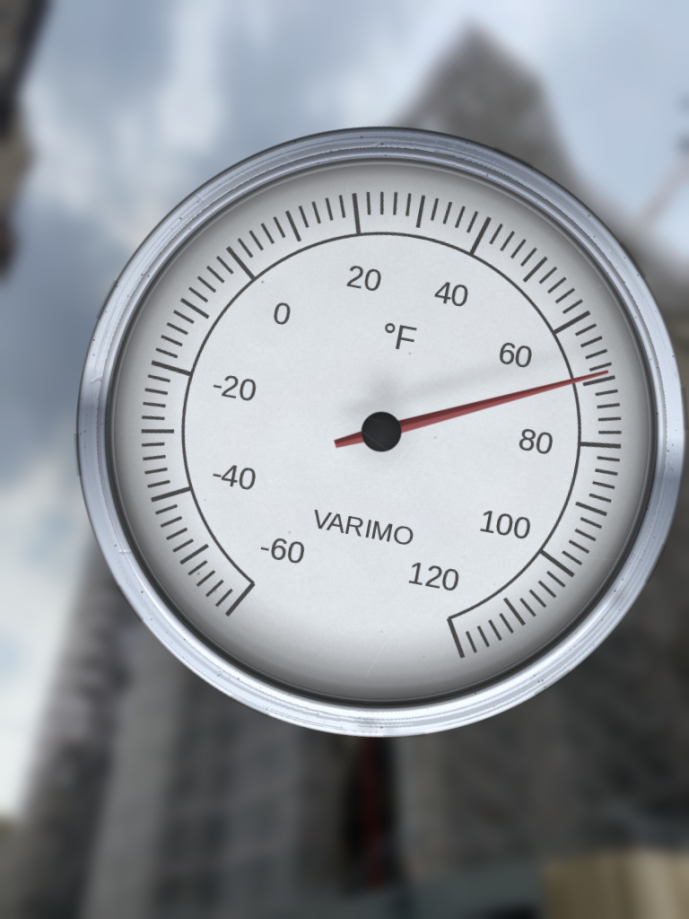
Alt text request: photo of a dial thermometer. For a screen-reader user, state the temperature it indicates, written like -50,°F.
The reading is 69,°F
